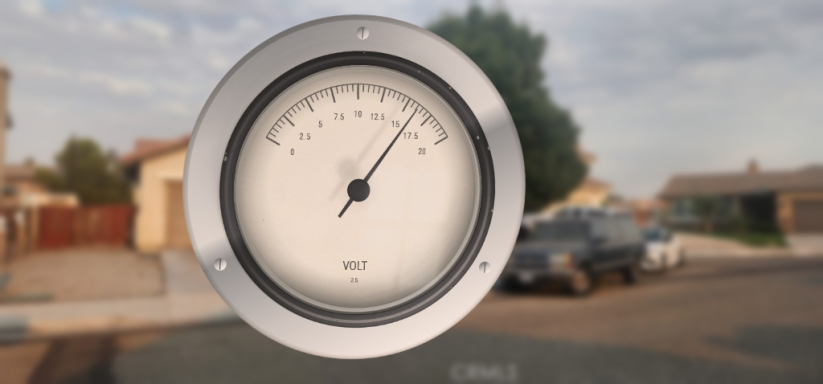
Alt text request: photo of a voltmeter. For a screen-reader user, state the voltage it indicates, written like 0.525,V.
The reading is 16,V
